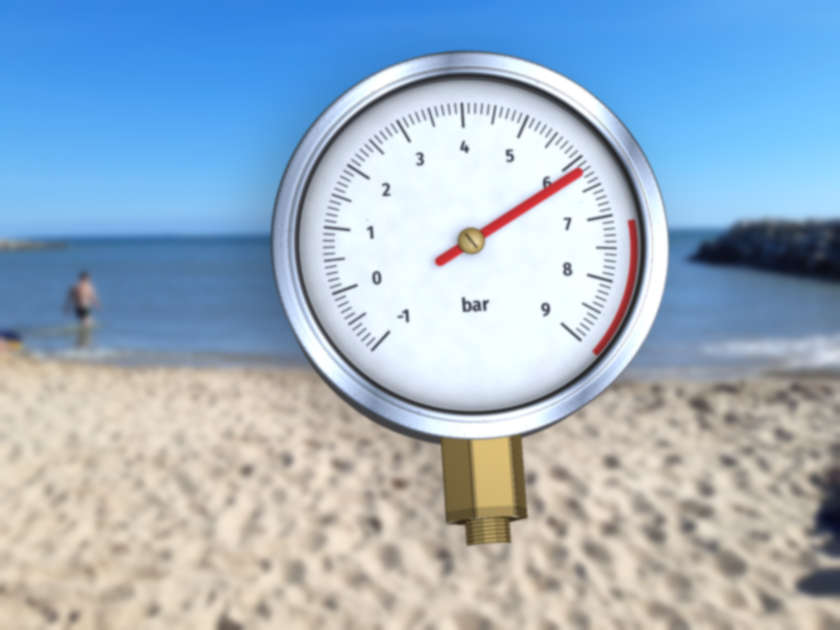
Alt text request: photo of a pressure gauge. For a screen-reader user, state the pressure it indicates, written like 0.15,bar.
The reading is 6.2,bar
